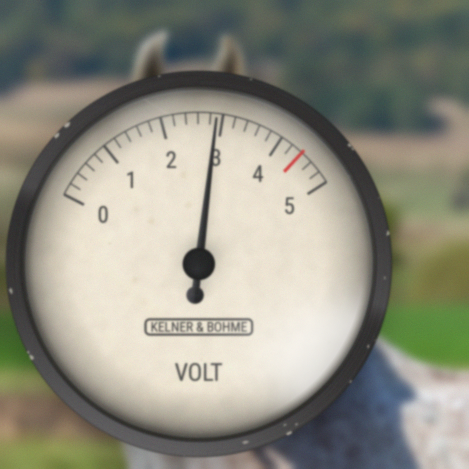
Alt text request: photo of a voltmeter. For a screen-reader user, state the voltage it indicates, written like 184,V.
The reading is 2.9,V
